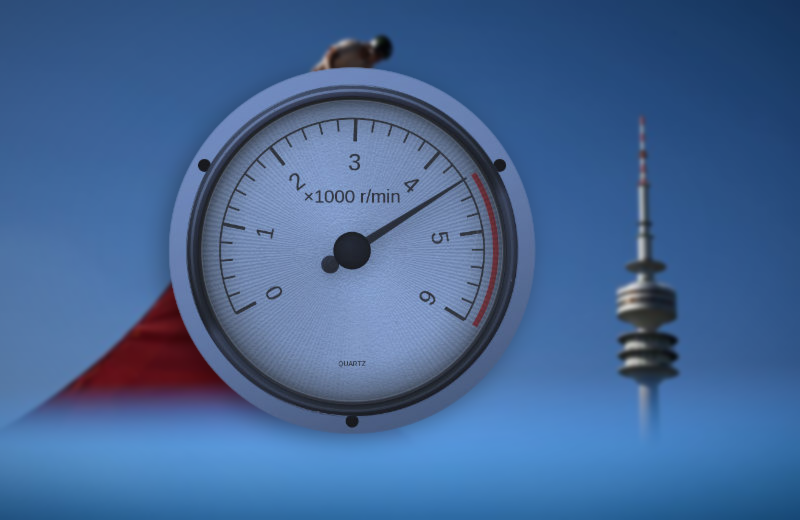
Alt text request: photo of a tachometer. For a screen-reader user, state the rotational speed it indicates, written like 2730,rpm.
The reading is 4400,rpm
